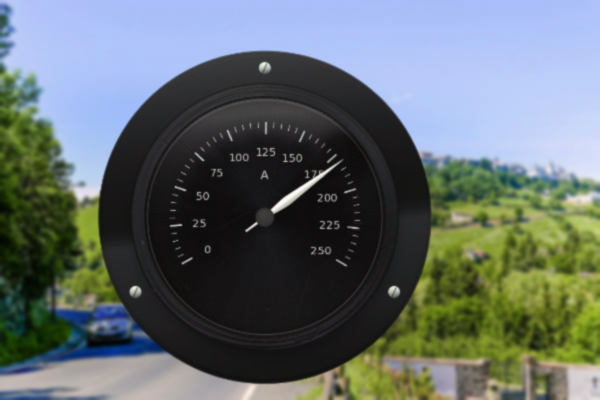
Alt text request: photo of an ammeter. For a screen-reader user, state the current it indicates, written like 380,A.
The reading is 180,A
